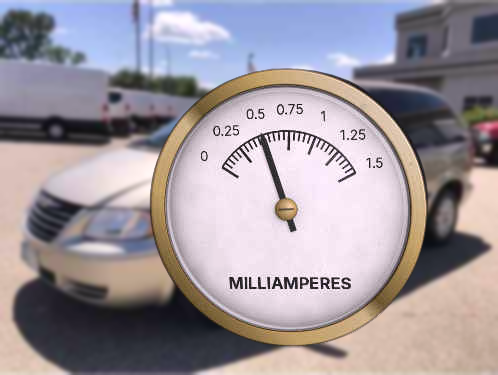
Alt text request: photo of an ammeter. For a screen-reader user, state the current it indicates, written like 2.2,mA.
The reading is 0.5,mA
